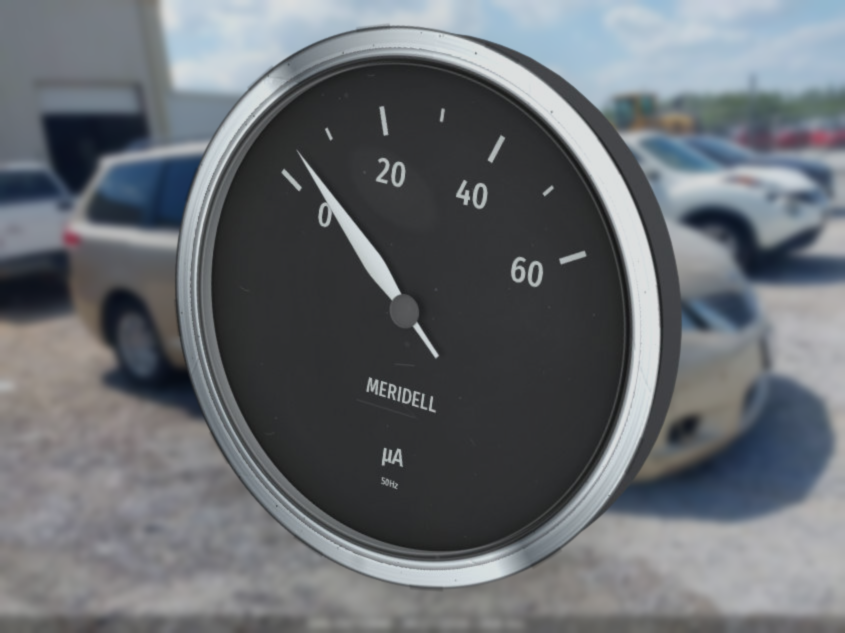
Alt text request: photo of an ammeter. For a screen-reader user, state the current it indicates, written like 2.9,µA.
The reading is 5,µA
